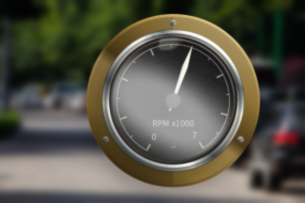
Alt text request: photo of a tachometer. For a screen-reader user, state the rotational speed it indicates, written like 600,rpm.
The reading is 4000,rpm
